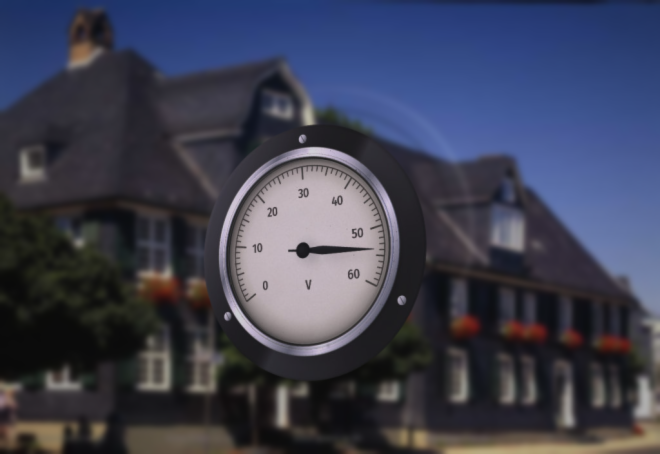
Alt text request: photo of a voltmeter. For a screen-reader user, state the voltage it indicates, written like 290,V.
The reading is 54,V
